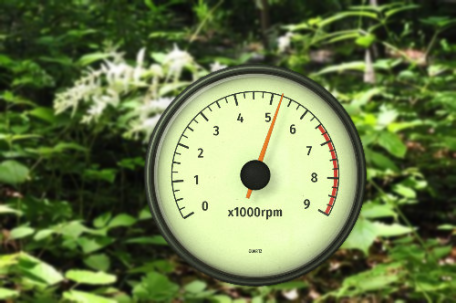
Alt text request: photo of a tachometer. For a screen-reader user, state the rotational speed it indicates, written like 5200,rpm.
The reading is 5250,rpm
